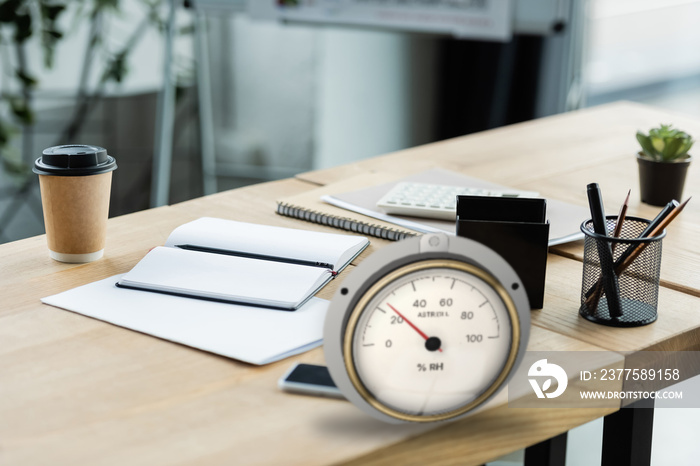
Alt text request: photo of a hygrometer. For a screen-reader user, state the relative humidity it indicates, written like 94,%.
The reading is 25,%
